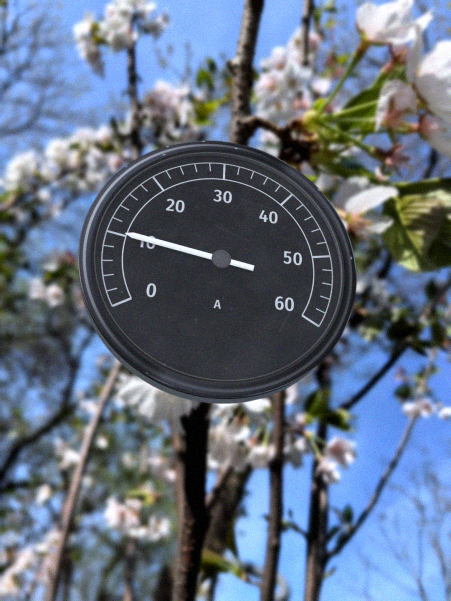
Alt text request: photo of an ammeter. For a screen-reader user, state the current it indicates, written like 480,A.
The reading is 10,A
